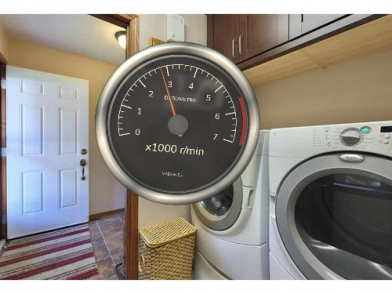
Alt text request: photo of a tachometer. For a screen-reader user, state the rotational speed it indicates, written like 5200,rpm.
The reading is 2800,rpm
